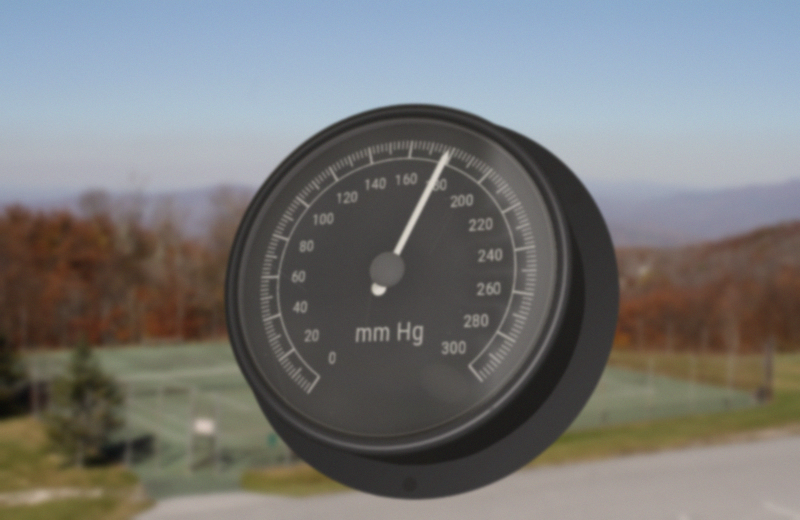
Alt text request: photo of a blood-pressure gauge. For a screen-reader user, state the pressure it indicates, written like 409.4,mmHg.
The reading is 180,mmHg
